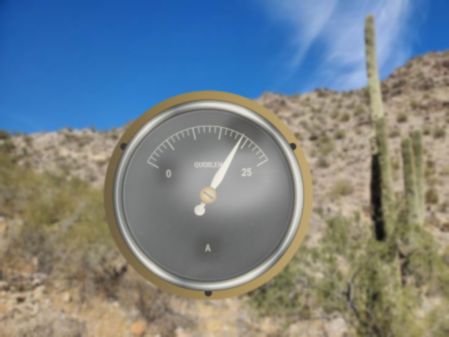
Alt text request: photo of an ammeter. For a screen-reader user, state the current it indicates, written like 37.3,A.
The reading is 19,A
